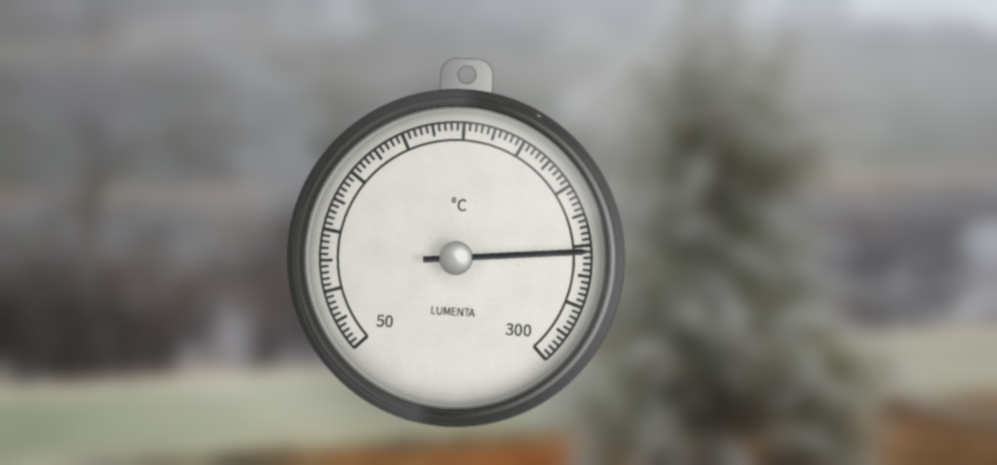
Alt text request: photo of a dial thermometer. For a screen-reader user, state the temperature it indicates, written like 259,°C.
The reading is 252.5,°C
